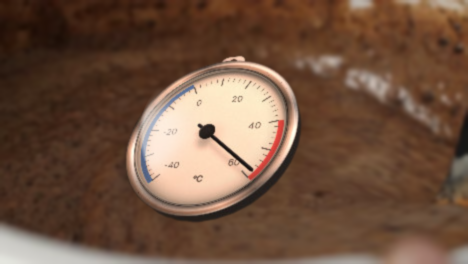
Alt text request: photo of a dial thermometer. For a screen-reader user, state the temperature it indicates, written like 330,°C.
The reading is 58,°C
